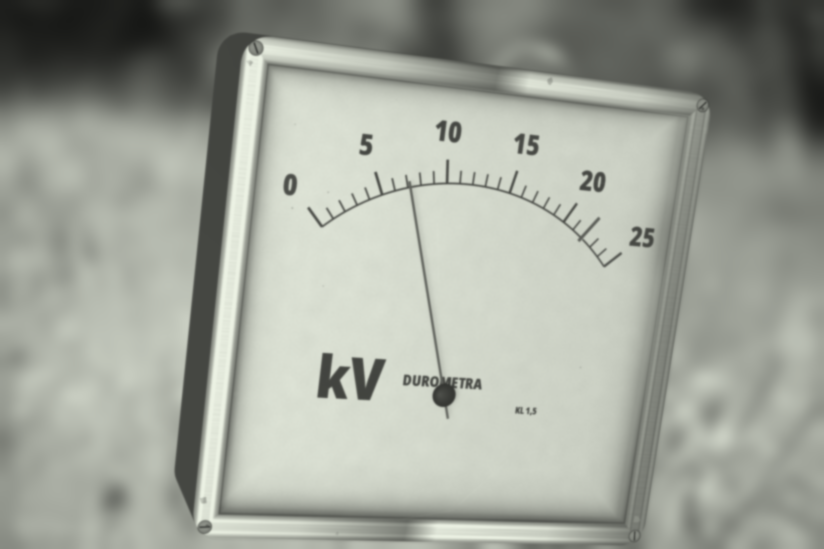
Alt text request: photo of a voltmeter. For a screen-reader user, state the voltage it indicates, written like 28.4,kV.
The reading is 7,kV
